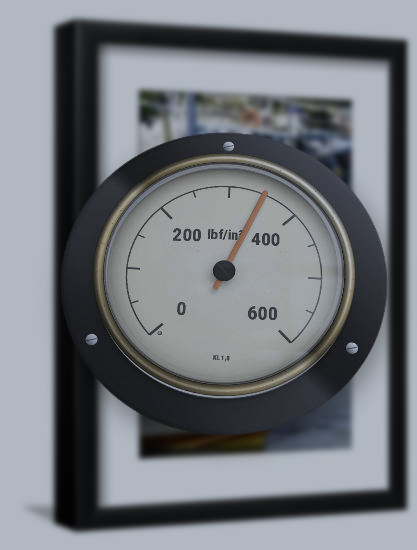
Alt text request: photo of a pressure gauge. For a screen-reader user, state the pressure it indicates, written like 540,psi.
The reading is 350,psi
